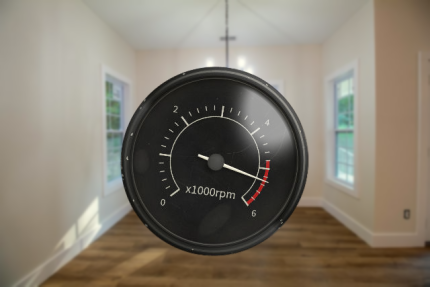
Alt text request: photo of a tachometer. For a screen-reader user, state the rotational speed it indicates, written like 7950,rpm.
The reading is 5300,rpm
